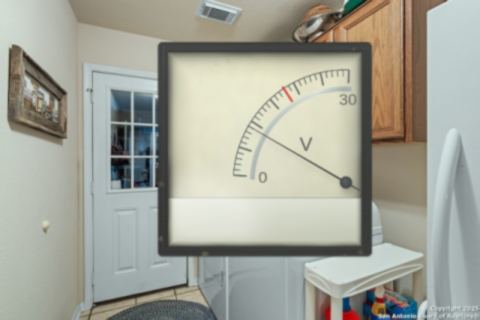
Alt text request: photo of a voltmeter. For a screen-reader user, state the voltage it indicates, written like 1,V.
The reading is 9,V
